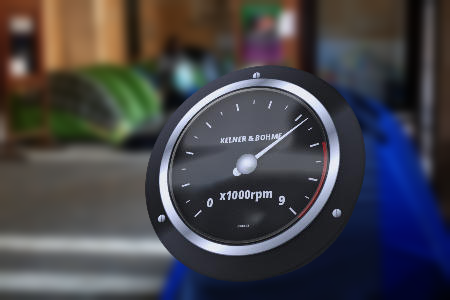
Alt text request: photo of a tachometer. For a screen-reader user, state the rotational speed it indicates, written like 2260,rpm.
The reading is 6250,rpm
